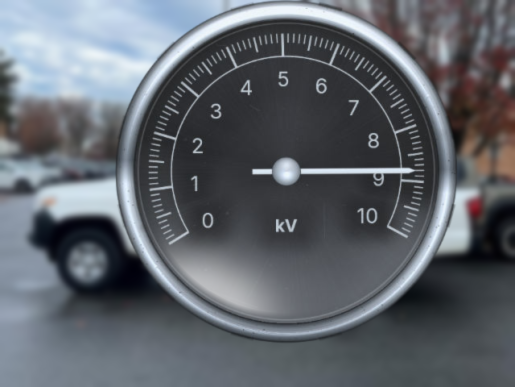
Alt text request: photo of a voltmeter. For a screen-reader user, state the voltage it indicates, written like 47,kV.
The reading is 8.8,kV
